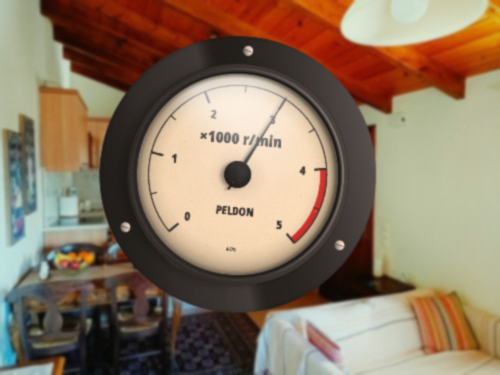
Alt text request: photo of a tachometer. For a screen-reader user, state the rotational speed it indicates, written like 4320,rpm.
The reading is 3000,rpm
